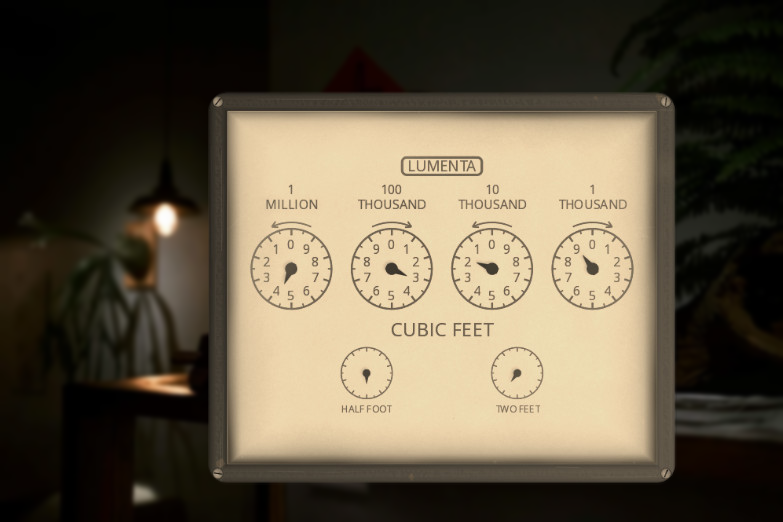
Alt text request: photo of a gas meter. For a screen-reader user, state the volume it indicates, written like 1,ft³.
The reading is 431900,ft³
